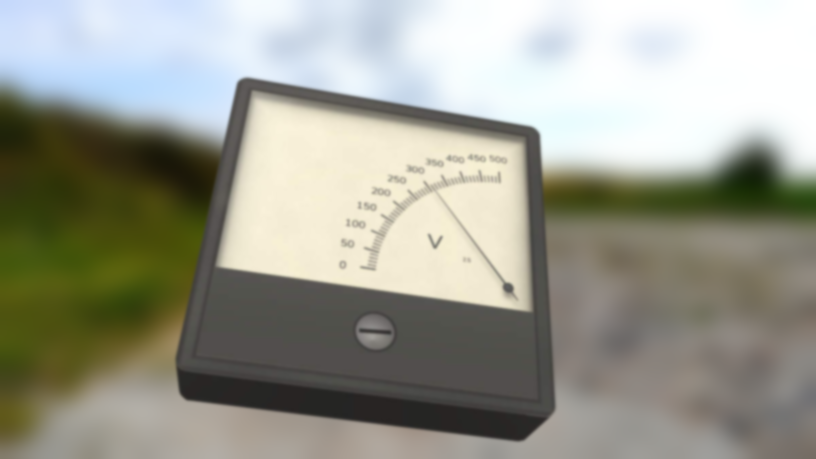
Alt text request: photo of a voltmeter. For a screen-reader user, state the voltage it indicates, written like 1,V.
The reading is 300,V
